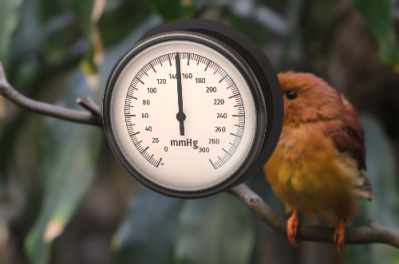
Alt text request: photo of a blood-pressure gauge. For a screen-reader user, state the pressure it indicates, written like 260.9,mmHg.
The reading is 150,mmHg
